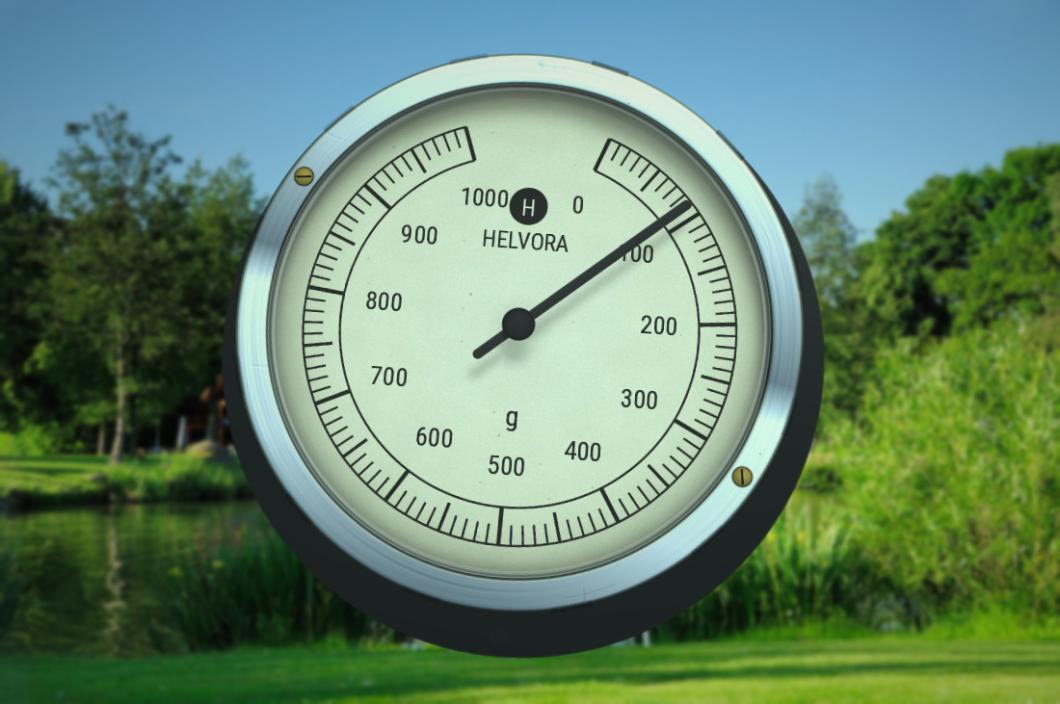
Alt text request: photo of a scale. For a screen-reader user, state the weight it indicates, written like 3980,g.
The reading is 90,g
